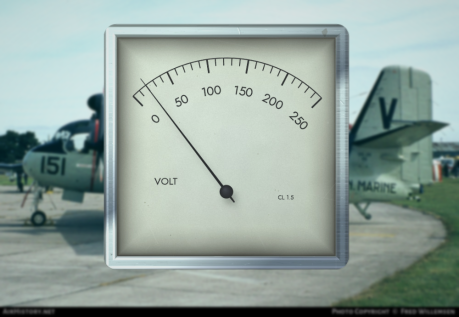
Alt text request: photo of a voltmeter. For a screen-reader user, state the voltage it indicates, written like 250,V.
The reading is 20,V
